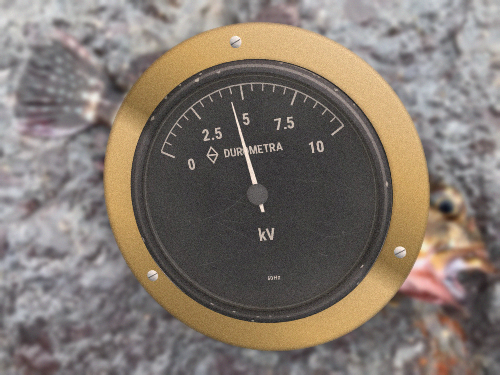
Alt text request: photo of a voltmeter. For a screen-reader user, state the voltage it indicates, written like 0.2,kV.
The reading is 4.5,kV
